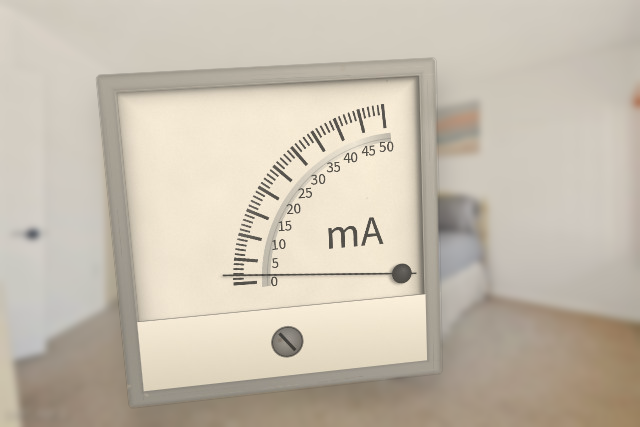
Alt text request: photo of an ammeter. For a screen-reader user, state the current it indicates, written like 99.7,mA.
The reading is 2,mA
